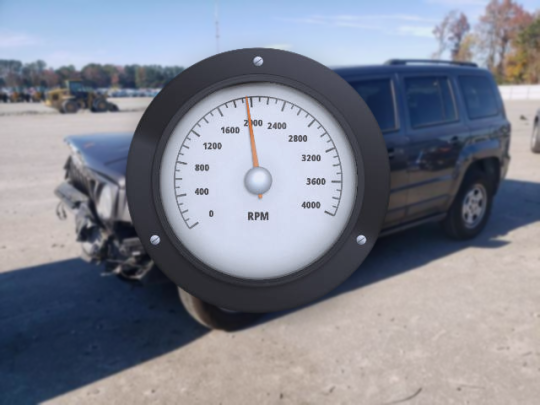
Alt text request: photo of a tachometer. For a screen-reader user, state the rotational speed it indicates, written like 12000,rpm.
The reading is 1950,rpm
